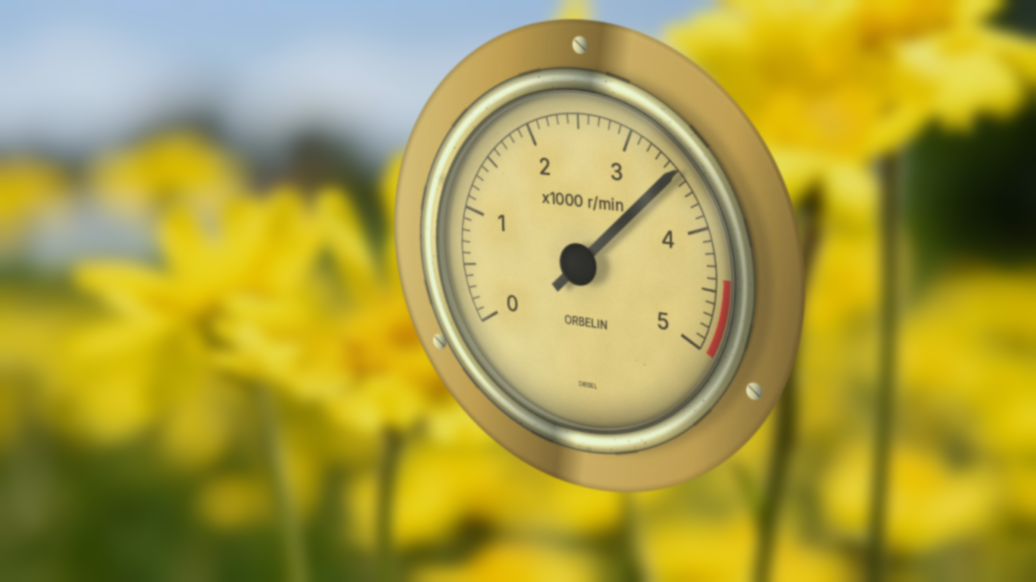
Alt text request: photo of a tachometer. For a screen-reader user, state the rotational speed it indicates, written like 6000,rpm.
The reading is 3500,rpm
